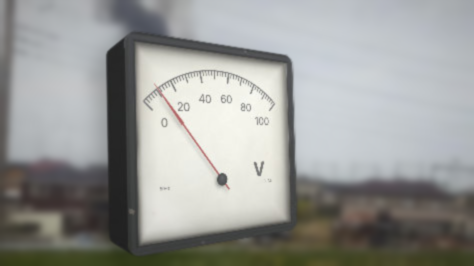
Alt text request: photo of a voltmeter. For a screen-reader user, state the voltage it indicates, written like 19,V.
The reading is 10,V
